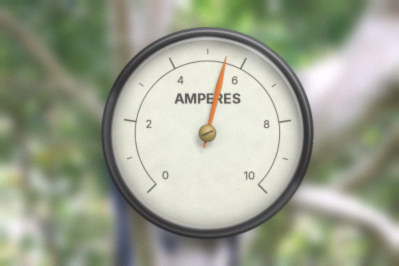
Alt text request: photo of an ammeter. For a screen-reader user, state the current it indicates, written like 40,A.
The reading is 5.5,A
